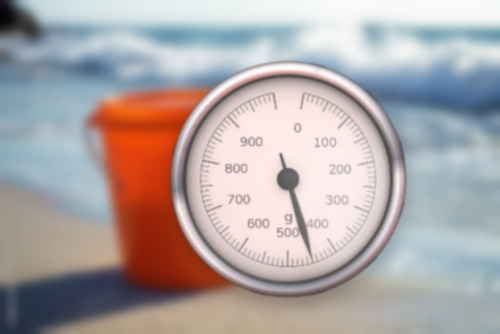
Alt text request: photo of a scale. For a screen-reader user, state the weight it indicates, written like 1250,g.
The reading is 450,g
